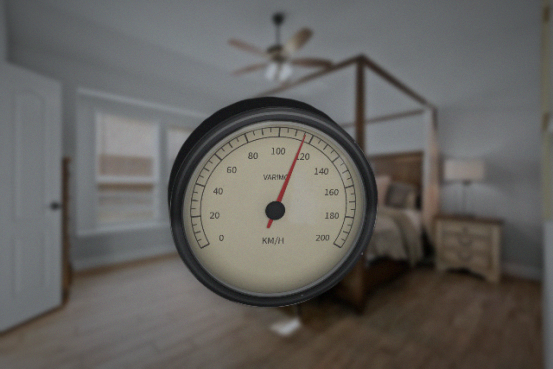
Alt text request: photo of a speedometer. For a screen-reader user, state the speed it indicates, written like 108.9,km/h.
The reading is 115,km/h
